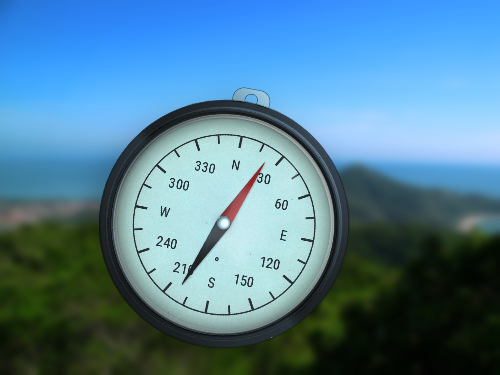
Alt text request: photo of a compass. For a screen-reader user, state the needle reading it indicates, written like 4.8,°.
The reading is 22.5,°
